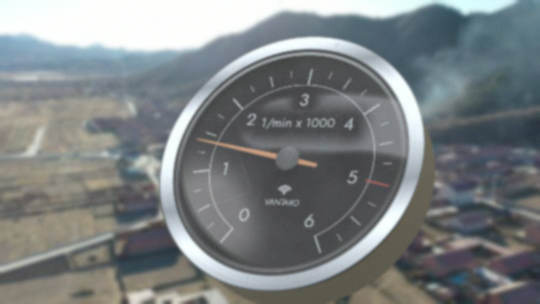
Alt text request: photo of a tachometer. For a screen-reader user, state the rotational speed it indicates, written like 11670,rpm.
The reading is 1375,rpm
